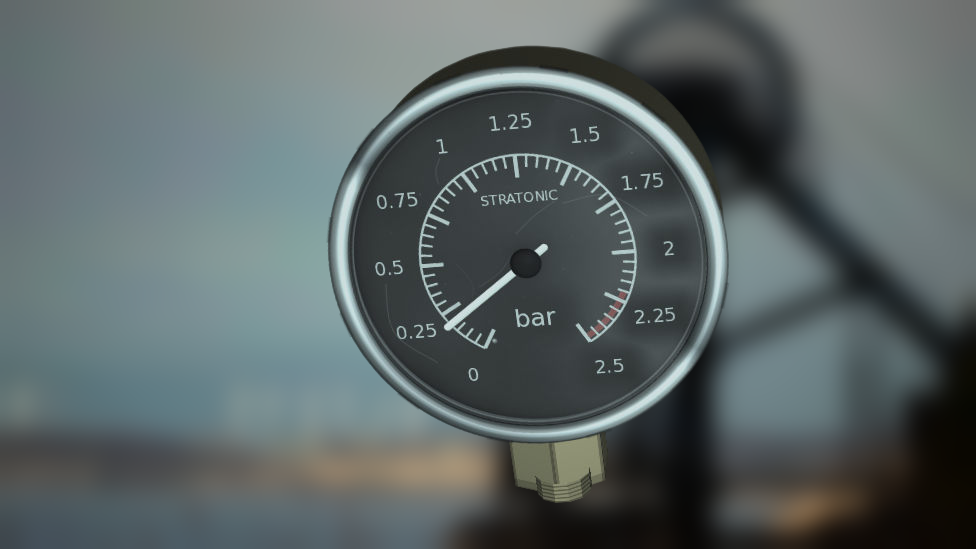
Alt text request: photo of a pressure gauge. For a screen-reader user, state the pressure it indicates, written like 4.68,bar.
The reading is 0.2,bar
